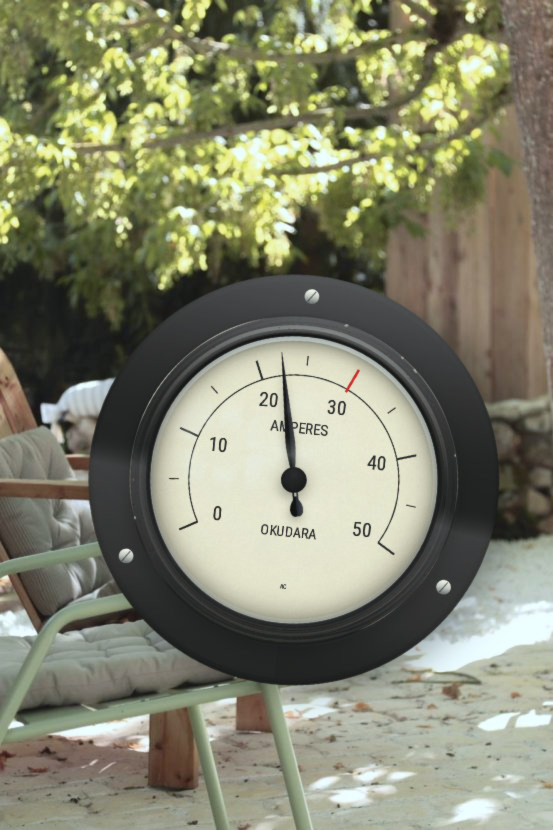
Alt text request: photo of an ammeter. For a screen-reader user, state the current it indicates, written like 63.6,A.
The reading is 22.5,A
